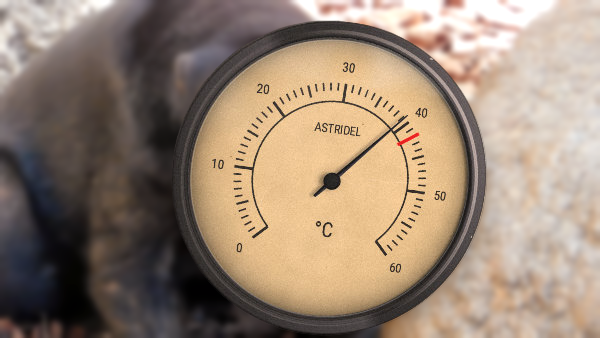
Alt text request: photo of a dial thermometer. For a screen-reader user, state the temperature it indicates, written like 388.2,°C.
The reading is 39,°C
